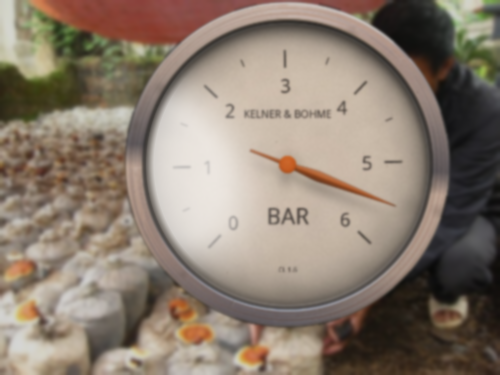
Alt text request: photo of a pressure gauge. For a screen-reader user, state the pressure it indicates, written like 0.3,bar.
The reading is 5.5,bar
